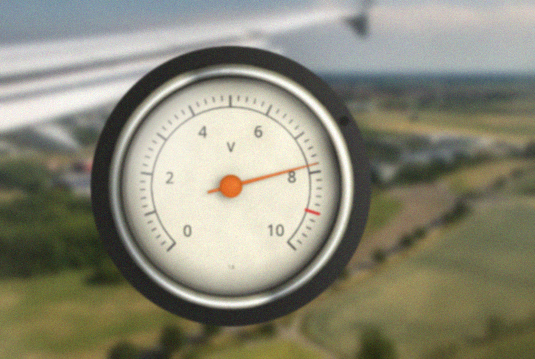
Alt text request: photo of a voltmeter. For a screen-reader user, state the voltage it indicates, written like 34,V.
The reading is 7.8,V
